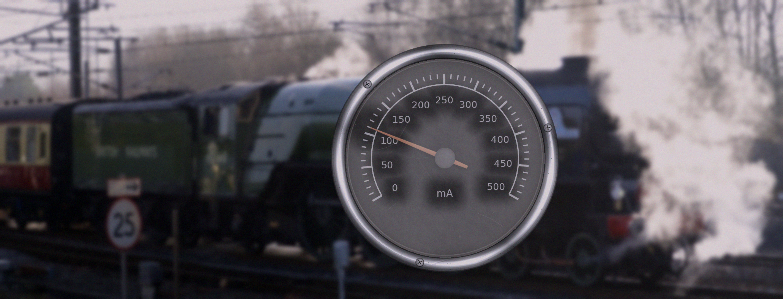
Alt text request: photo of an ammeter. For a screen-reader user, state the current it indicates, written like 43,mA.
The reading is 110,mA
